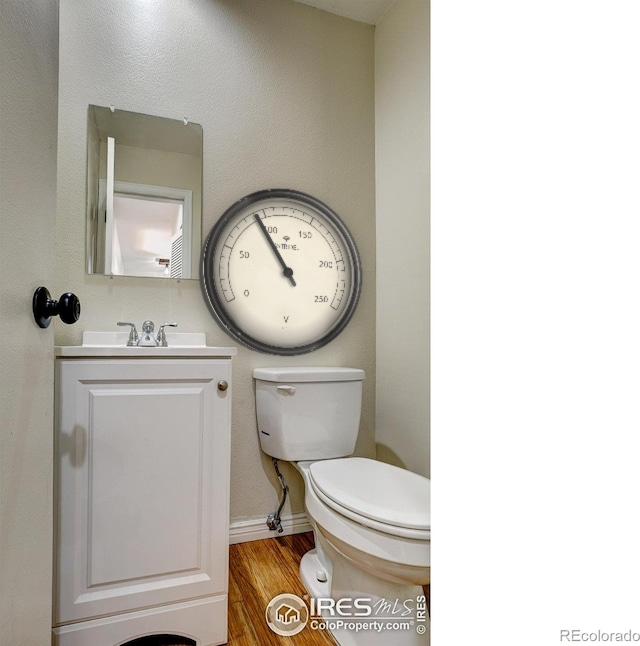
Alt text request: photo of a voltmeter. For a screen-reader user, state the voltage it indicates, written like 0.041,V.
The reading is 90,V
